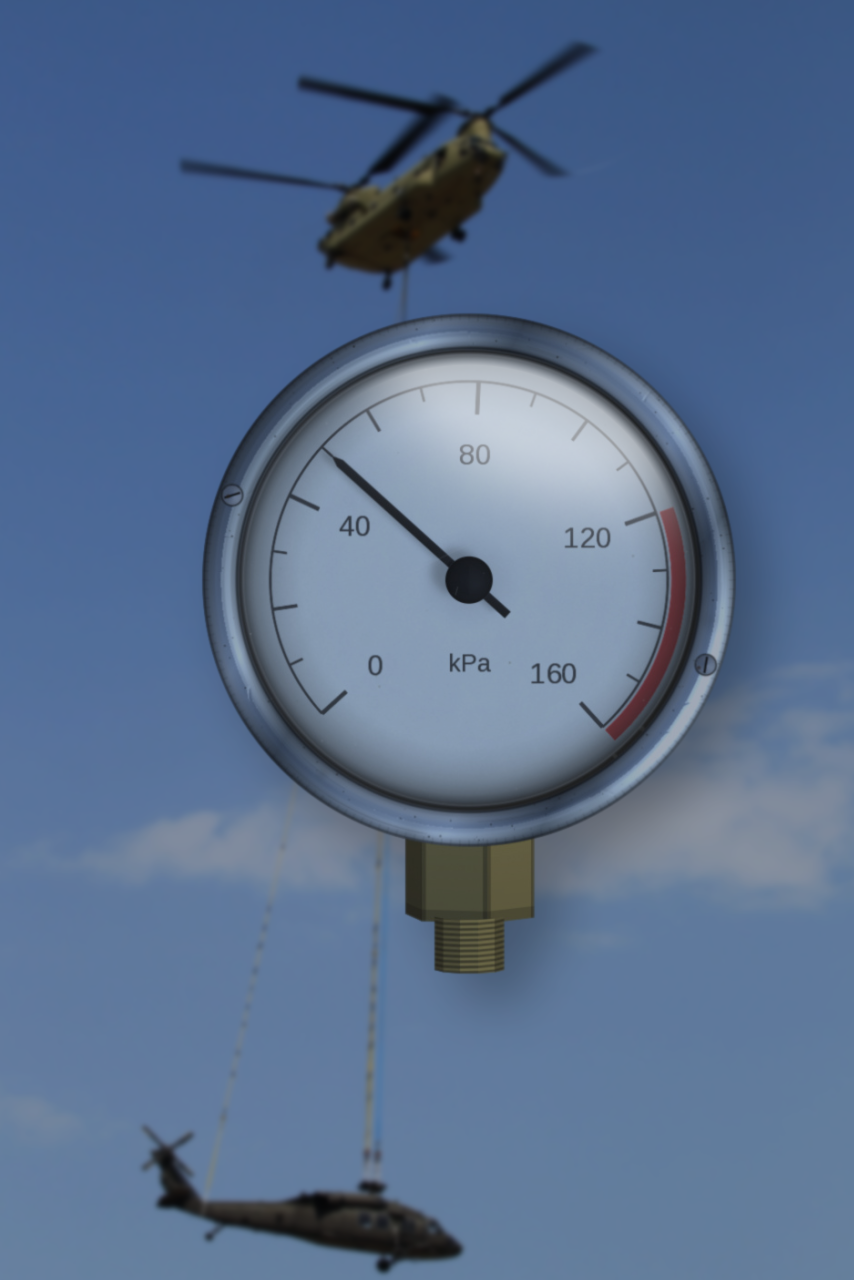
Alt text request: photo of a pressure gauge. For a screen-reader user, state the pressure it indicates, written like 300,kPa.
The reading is 50,kPa
